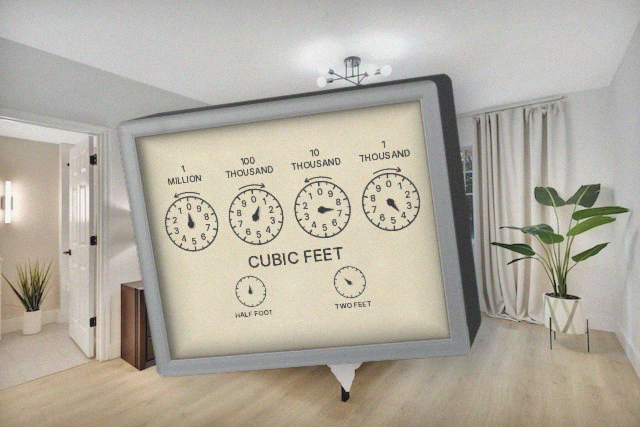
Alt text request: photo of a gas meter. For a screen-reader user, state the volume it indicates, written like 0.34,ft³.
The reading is 7400,ft³
